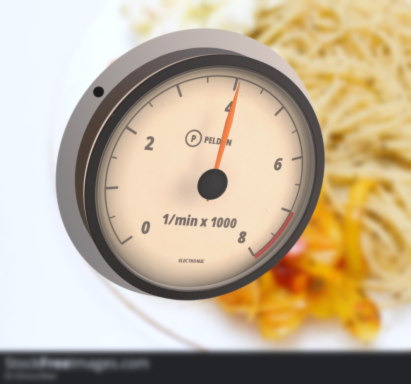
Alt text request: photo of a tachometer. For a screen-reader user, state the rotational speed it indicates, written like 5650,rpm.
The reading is 4000,rpm
